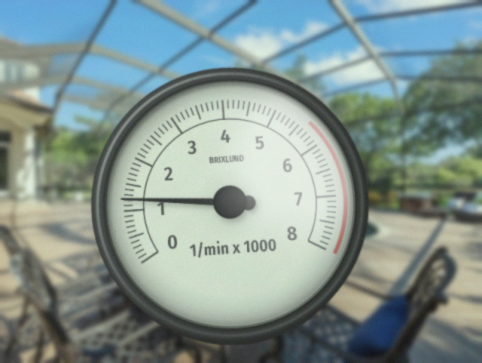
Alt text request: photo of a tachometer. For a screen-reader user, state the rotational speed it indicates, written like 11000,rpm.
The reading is 1200,rpm
